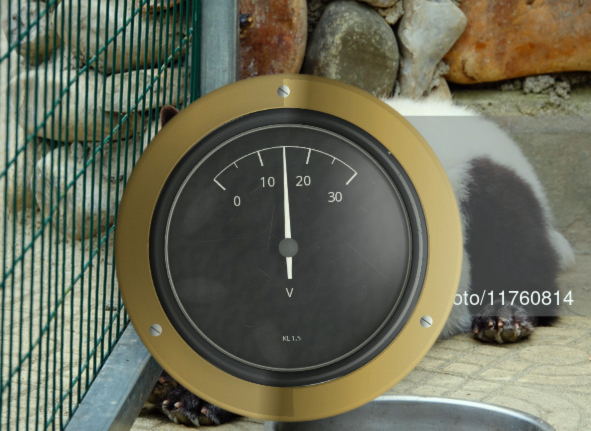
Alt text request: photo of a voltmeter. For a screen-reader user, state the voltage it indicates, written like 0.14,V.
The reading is 15,V
